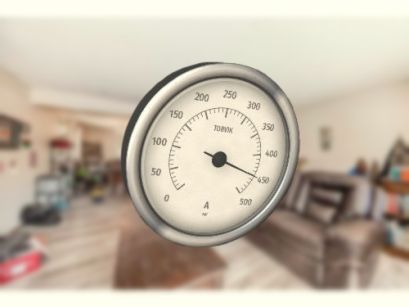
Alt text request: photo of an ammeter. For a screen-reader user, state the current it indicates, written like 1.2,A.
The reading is 450,A
